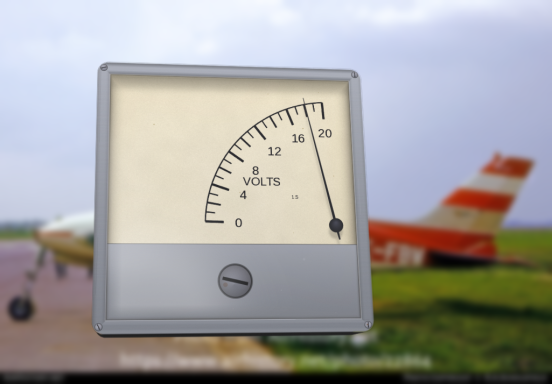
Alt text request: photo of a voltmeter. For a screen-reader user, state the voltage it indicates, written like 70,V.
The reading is 18,V
